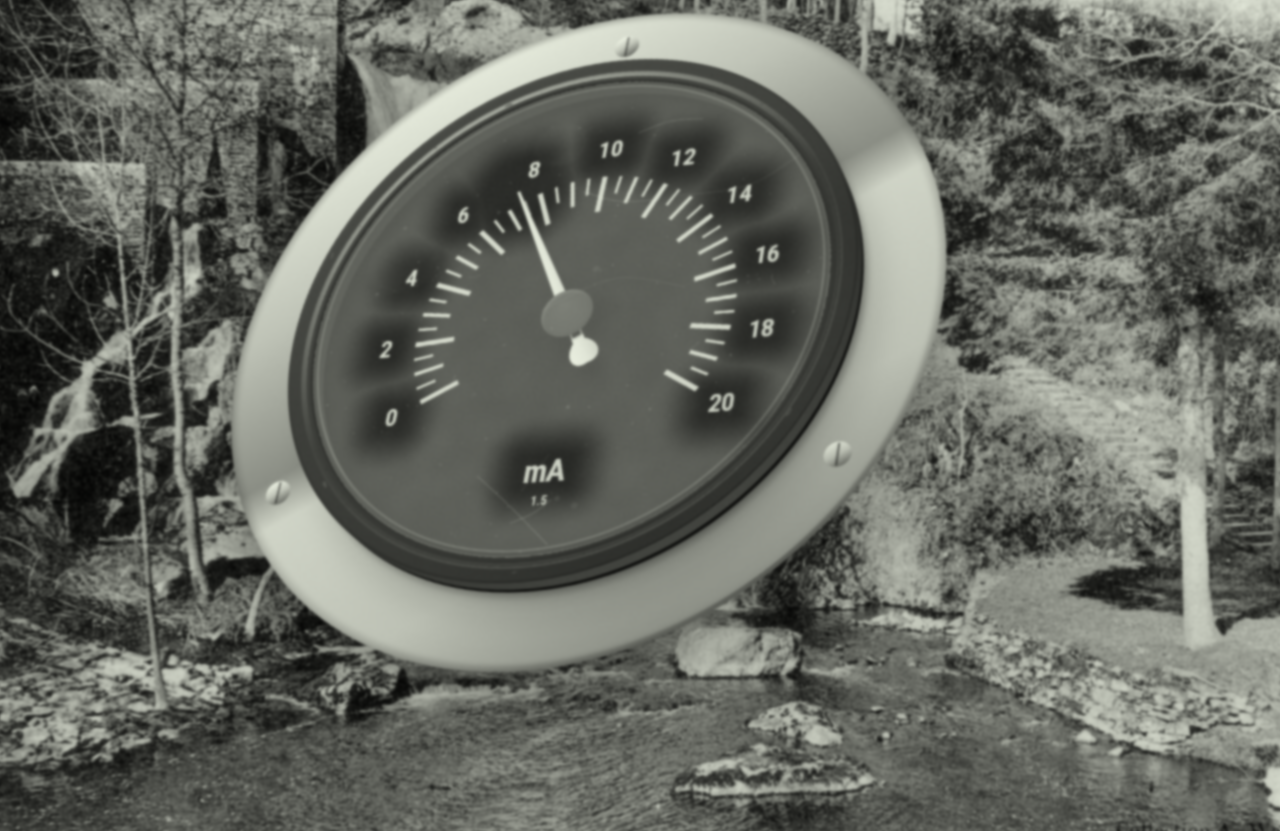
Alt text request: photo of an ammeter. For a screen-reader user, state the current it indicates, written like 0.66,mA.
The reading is 7.5,mA
